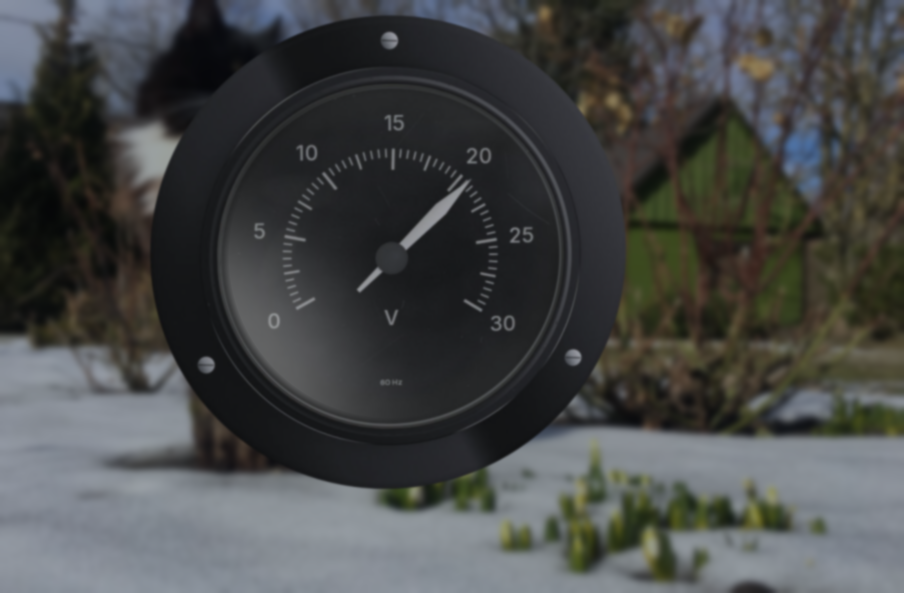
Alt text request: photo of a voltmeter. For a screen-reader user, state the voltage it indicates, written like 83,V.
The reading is 20.5,V
